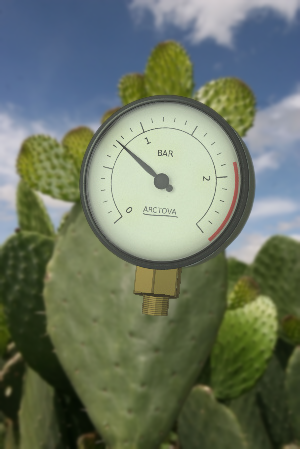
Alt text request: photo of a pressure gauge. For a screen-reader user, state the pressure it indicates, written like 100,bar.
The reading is 0.75,bar
